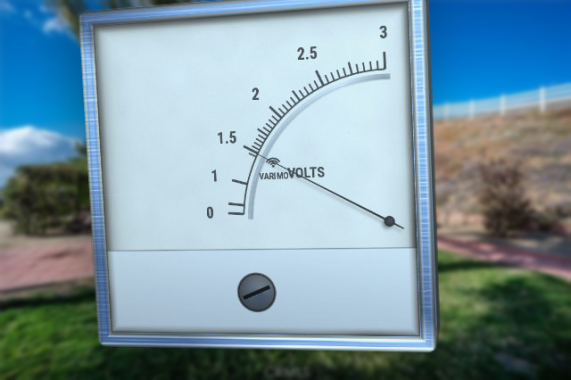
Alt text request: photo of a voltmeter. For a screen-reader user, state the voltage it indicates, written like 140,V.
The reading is 1.5,V
